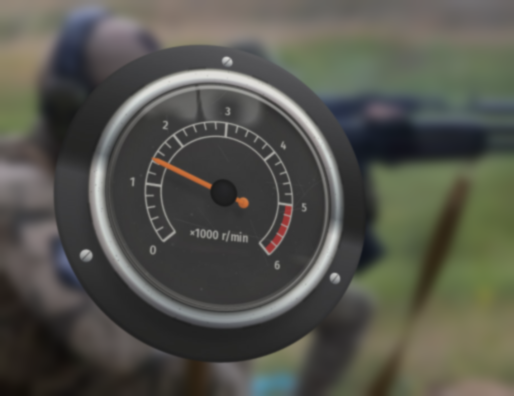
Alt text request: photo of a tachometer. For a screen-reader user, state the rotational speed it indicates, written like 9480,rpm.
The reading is 1400,rpm
